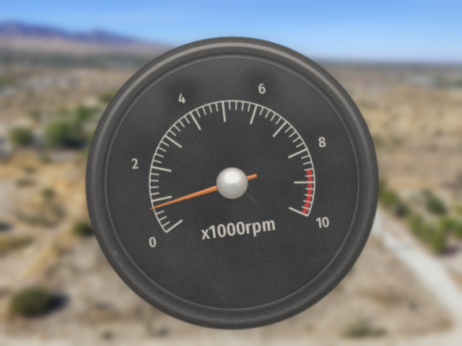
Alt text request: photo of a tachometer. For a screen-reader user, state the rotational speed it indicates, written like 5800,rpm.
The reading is 800,rpm
